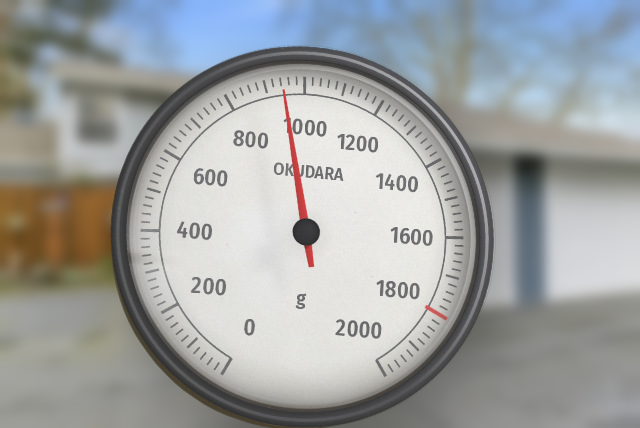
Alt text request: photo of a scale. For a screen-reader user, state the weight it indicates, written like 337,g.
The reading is 940,g
